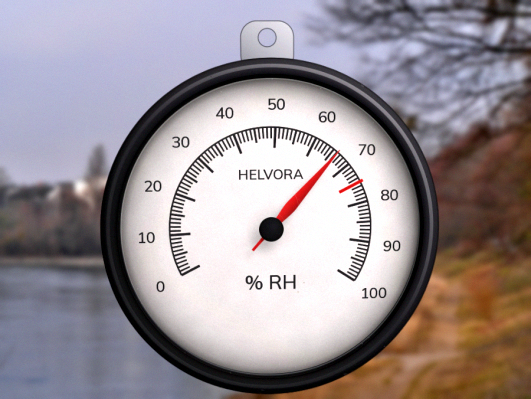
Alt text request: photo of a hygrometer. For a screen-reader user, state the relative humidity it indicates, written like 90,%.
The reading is 66,%
